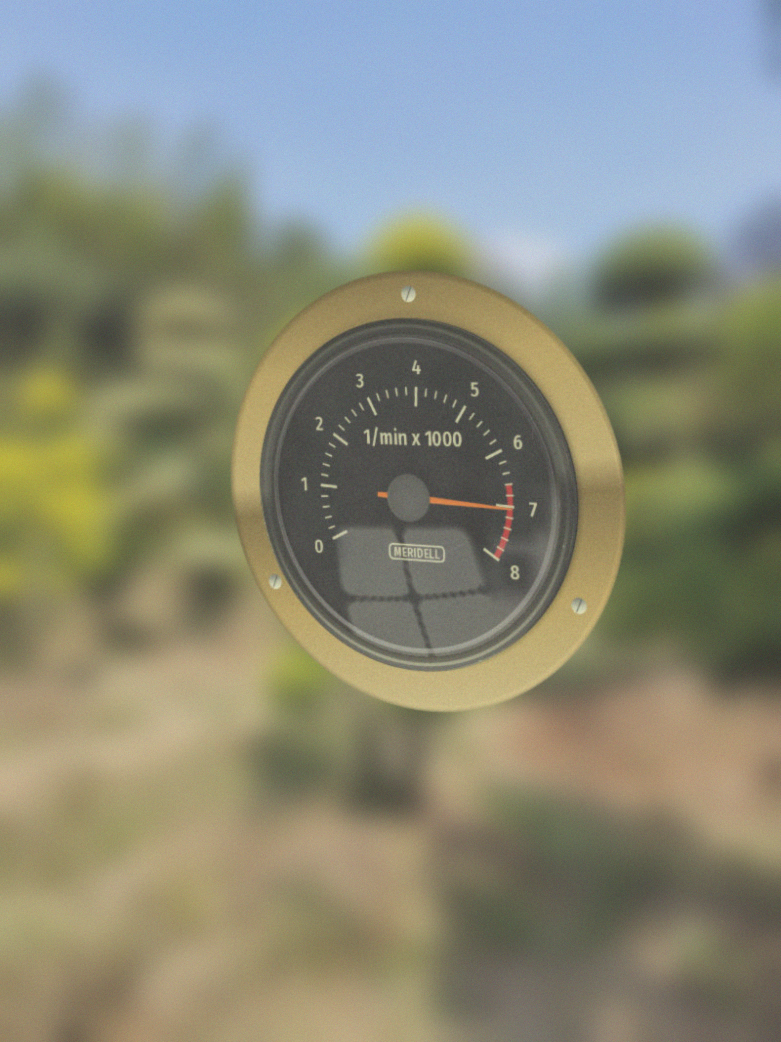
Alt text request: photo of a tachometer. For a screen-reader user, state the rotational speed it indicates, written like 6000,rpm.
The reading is 7000,rpm
